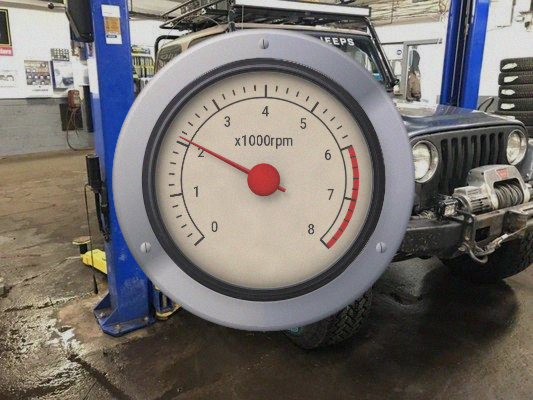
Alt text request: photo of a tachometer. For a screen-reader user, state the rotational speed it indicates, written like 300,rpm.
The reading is 2100,rpm
